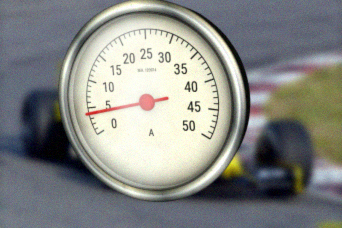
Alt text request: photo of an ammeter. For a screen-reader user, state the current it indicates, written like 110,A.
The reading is 4,A
